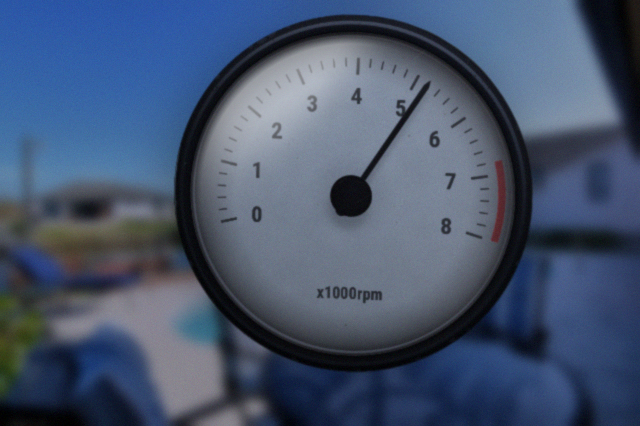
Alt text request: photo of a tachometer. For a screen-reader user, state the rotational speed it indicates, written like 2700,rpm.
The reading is 5200,rpm
